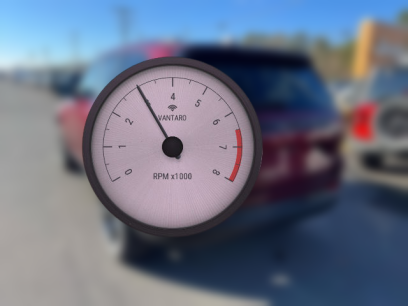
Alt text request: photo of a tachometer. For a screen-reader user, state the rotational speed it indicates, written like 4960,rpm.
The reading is 3000,rpm
